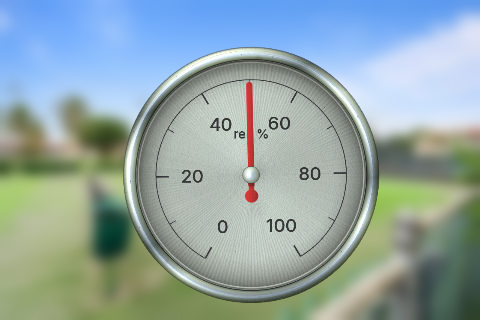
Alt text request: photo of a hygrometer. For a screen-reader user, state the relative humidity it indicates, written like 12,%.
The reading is 50,%
